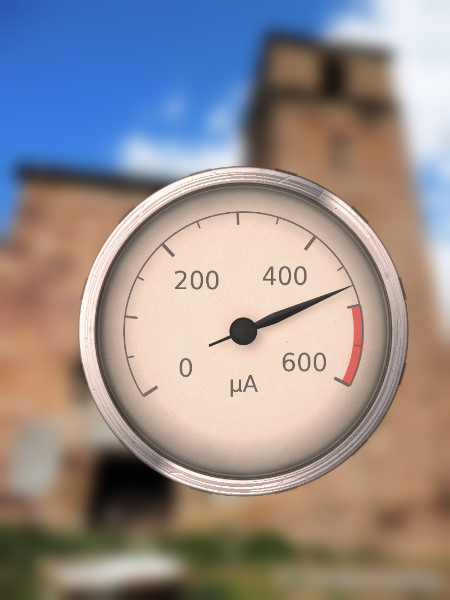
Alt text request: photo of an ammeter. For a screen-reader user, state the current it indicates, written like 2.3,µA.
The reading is 475,µA
